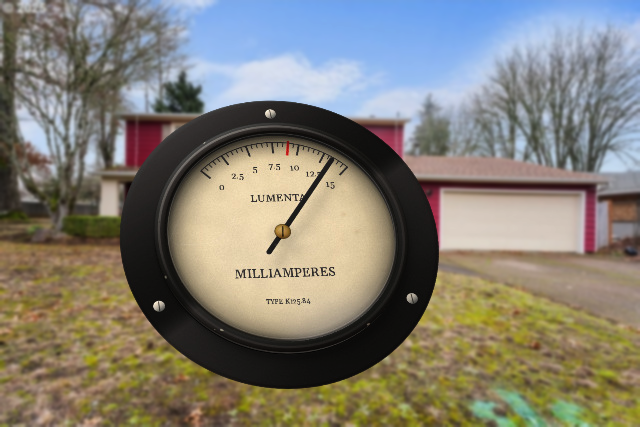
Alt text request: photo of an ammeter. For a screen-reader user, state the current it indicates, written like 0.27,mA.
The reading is 13.5,mA
